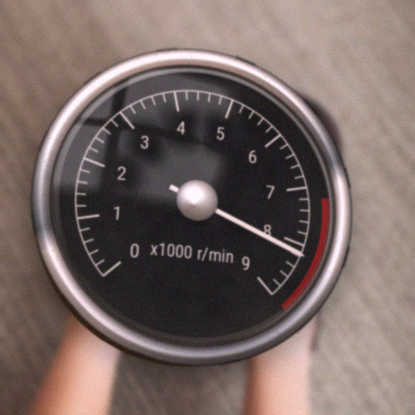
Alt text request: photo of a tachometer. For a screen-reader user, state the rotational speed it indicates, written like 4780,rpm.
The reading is 8200,rpm
